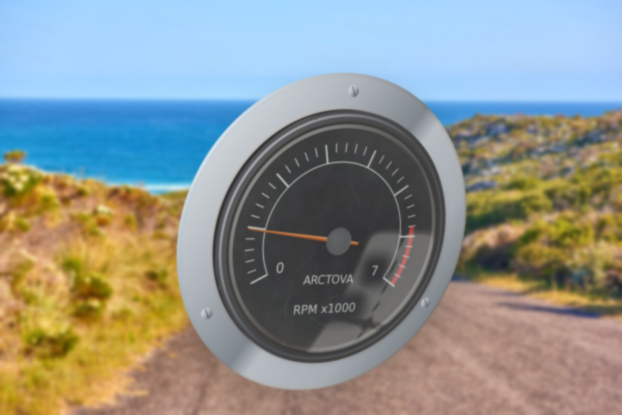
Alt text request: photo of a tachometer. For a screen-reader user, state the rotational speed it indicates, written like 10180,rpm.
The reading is 1000,rpm
